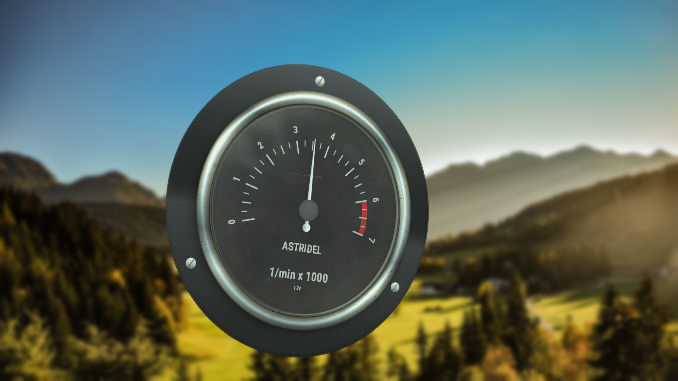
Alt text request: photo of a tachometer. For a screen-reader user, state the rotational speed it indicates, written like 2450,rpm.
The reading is 3500,rpm
